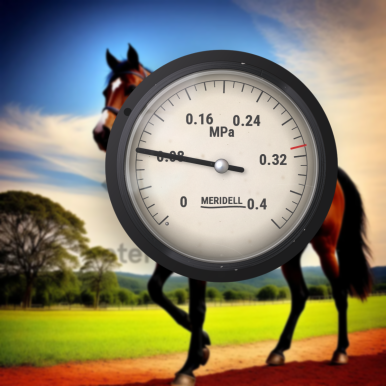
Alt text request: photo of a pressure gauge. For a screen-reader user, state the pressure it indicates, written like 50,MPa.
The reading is 0.08,MPa
